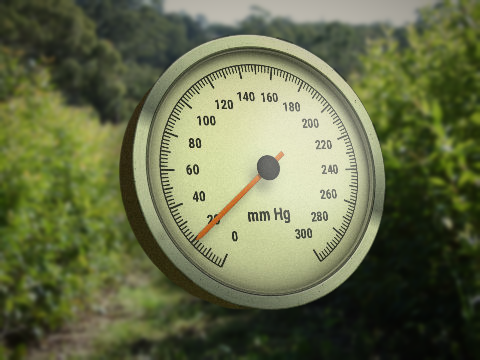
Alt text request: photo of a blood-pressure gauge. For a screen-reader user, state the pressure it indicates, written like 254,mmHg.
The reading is 20,mmHg
